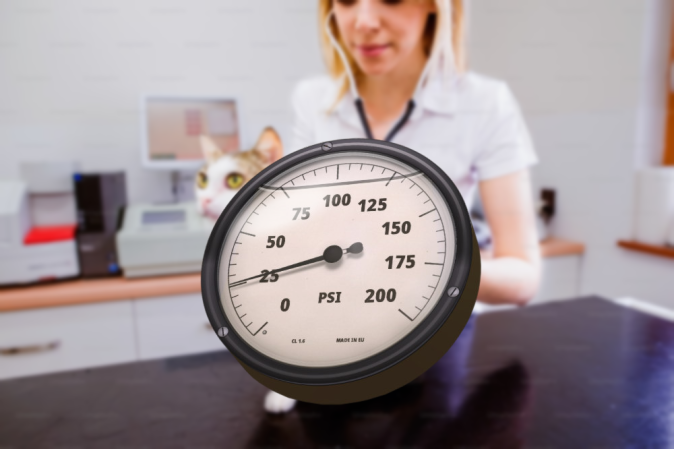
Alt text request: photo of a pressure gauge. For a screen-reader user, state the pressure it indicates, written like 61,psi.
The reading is 25,psi
